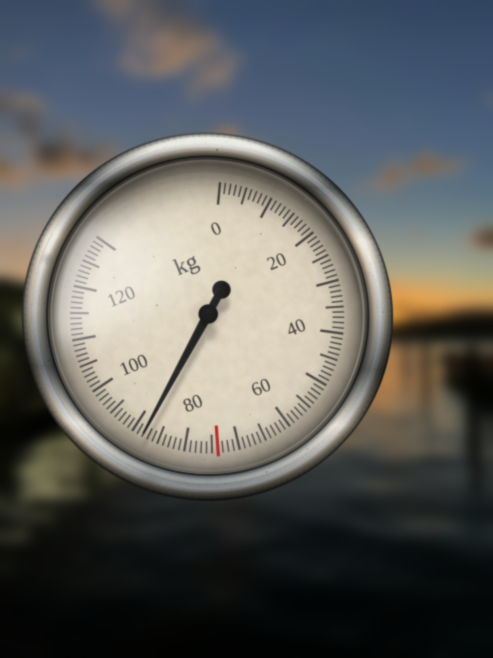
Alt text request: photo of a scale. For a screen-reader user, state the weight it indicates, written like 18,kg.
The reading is 88,kg
